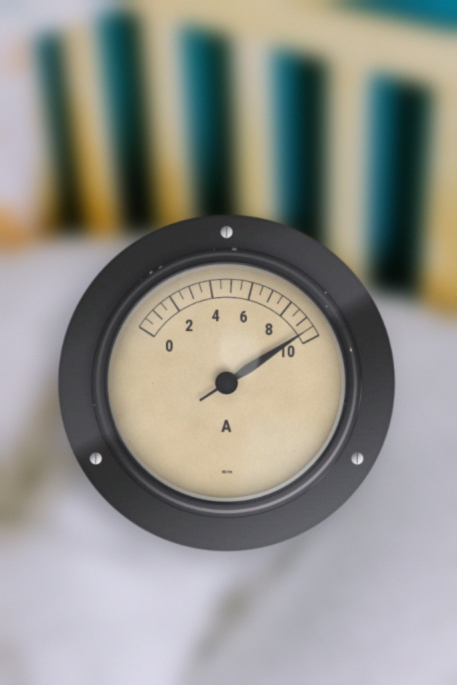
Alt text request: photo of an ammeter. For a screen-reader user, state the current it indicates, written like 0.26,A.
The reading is 9.5,A
